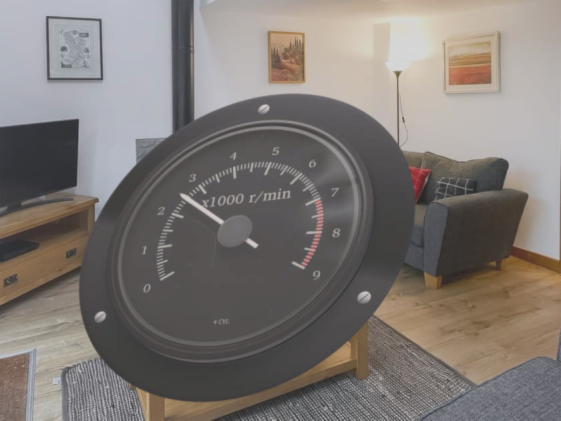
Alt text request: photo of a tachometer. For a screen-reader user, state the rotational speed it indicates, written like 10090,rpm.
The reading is 2500,rpm
